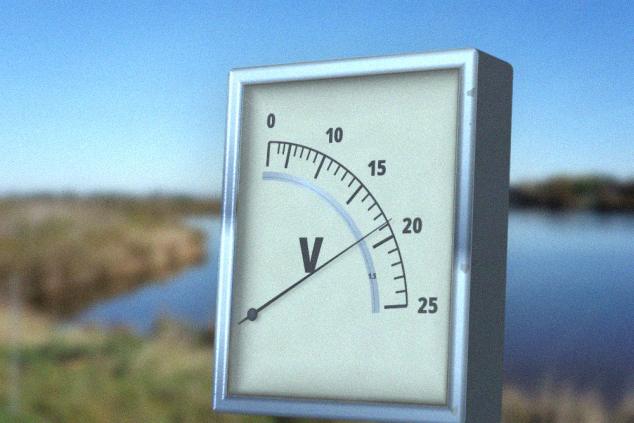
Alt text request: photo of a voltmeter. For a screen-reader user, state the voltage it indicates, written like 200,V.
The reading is 19,V
